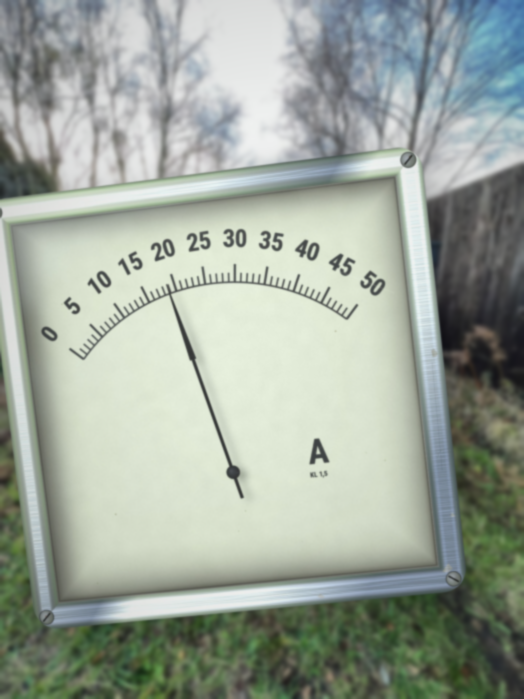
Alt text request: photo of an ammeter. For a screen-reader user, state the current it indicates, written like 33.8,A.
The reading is 19,A
